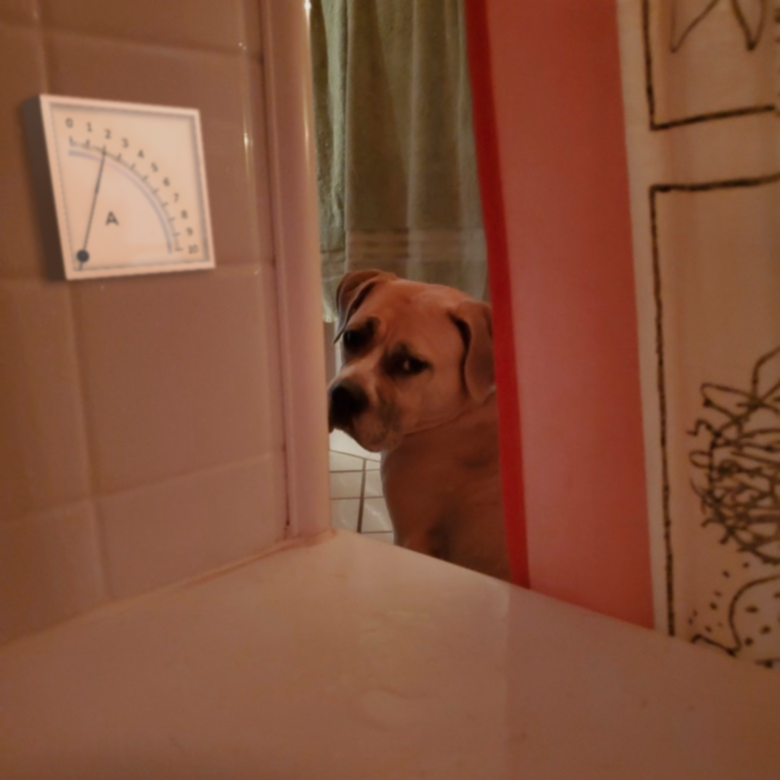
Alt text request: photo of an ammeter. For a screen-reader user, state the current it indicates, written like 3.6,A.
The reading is 2,A
